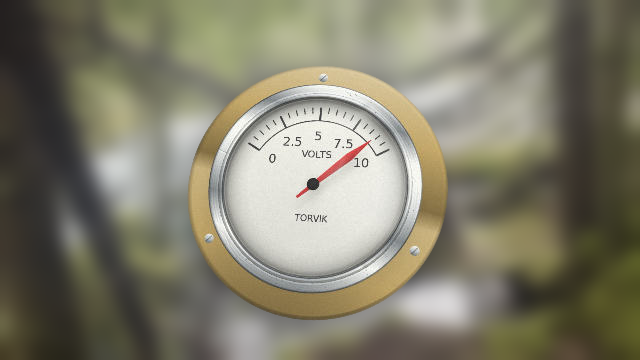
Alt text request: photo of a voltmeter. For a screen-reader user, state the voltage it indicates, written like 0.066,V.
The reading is 9,V
